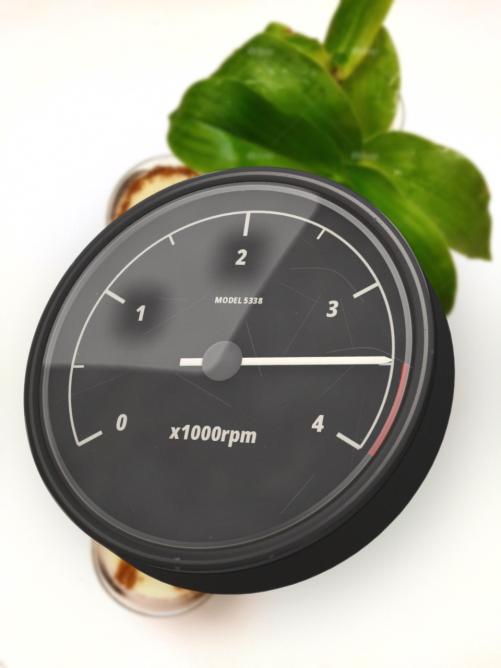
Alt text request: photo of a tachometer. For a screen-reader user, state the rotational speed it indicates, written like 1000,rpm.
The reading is 3500,rpm
